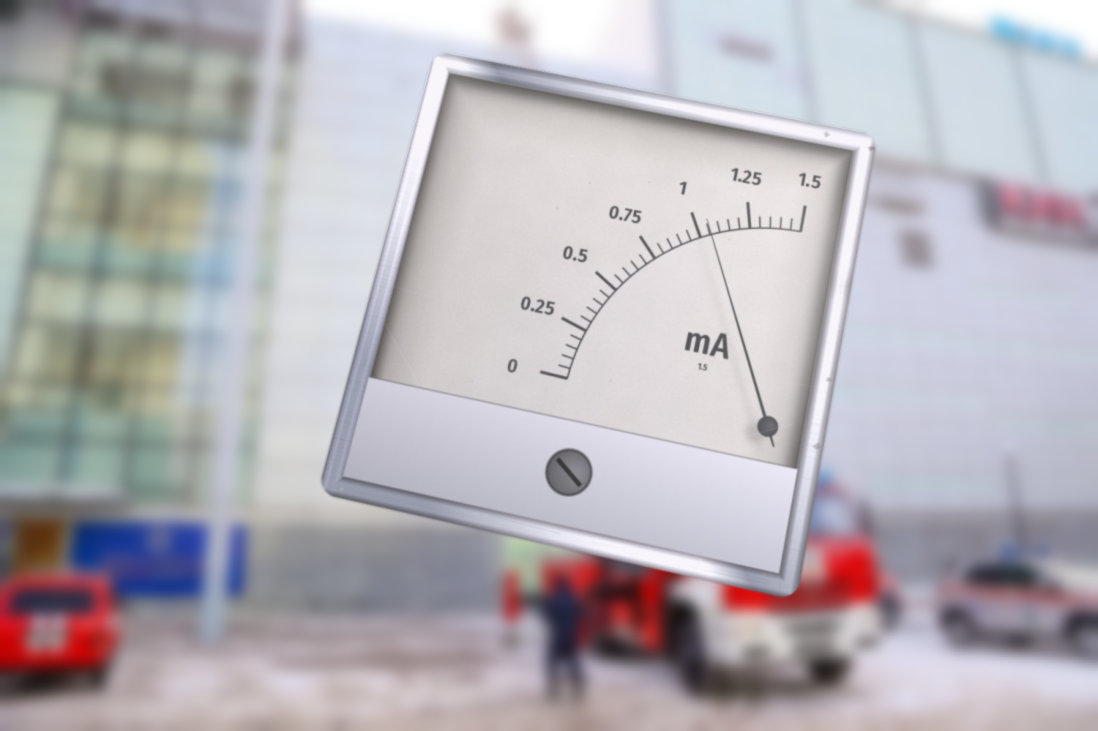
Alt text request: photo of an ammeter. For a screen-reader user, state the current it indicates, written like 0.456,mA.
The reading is 1.05,mA
